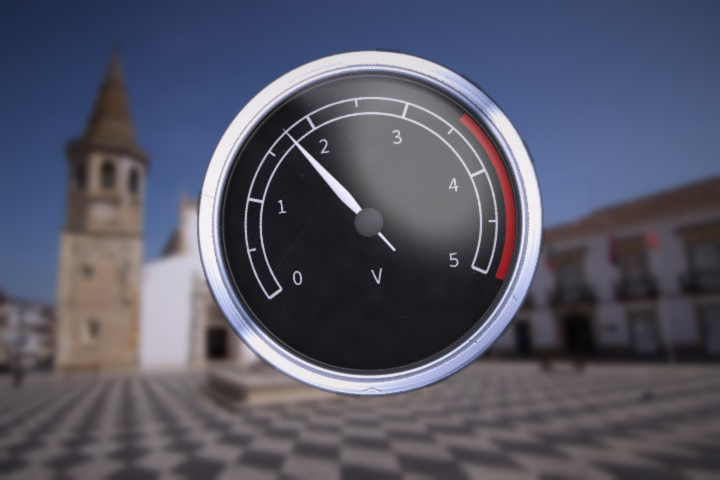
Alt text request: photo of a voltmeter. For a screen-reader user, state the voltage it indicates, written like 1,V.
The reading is 1.75,V
